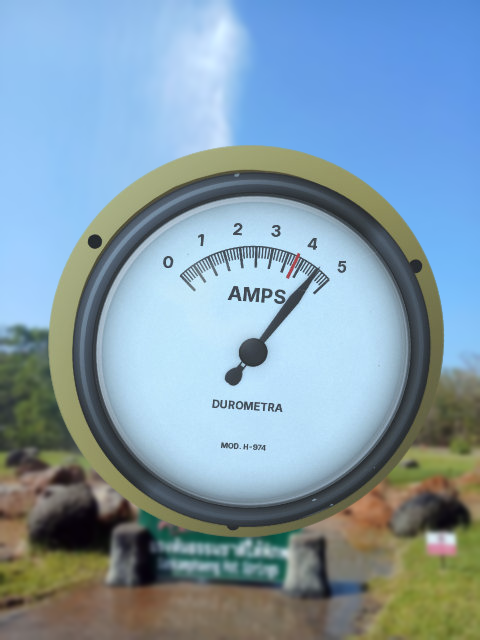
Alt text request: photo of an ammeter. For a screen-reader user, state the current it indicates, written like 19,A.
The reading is 4.5,A
